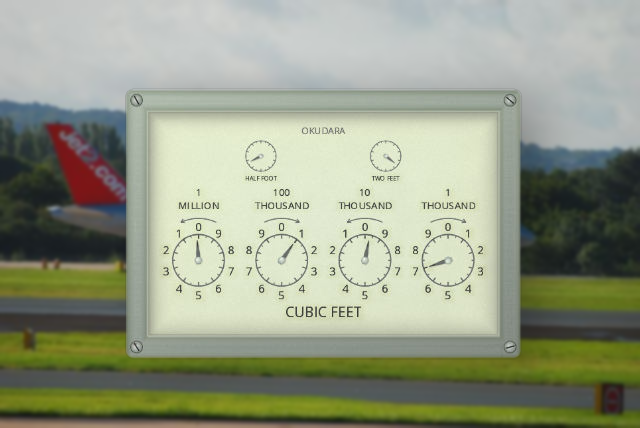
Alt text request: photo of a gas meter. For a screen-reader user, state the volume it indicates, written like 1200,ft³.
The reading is 9700,ft³
